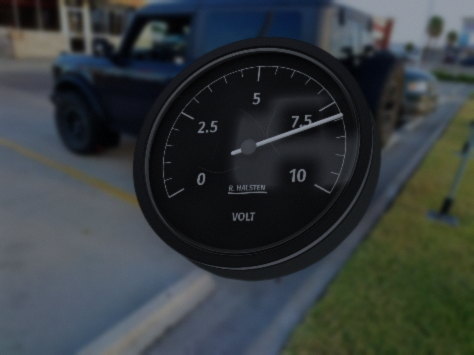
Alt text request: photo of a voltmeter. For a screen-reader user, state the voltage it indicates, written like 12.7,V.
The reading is 8,V
